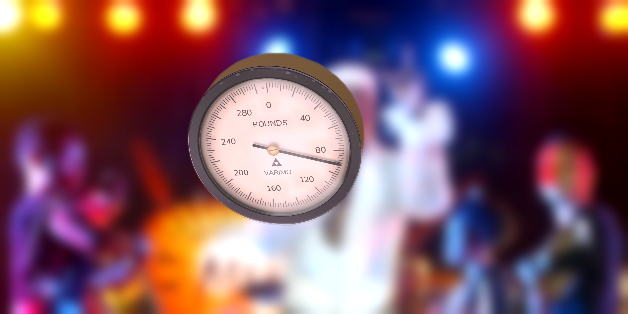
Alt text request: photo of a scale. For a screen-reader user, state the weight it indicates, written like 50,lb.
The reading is 90,lb
